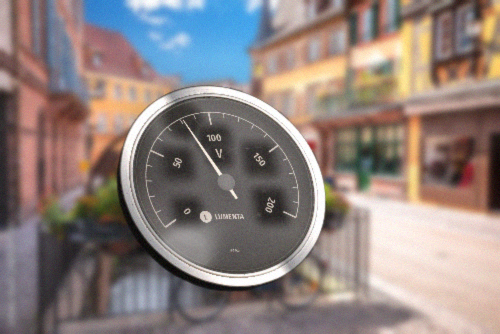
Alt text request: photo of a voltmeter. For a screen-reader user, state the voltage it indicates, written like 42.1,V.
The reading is 80,V
